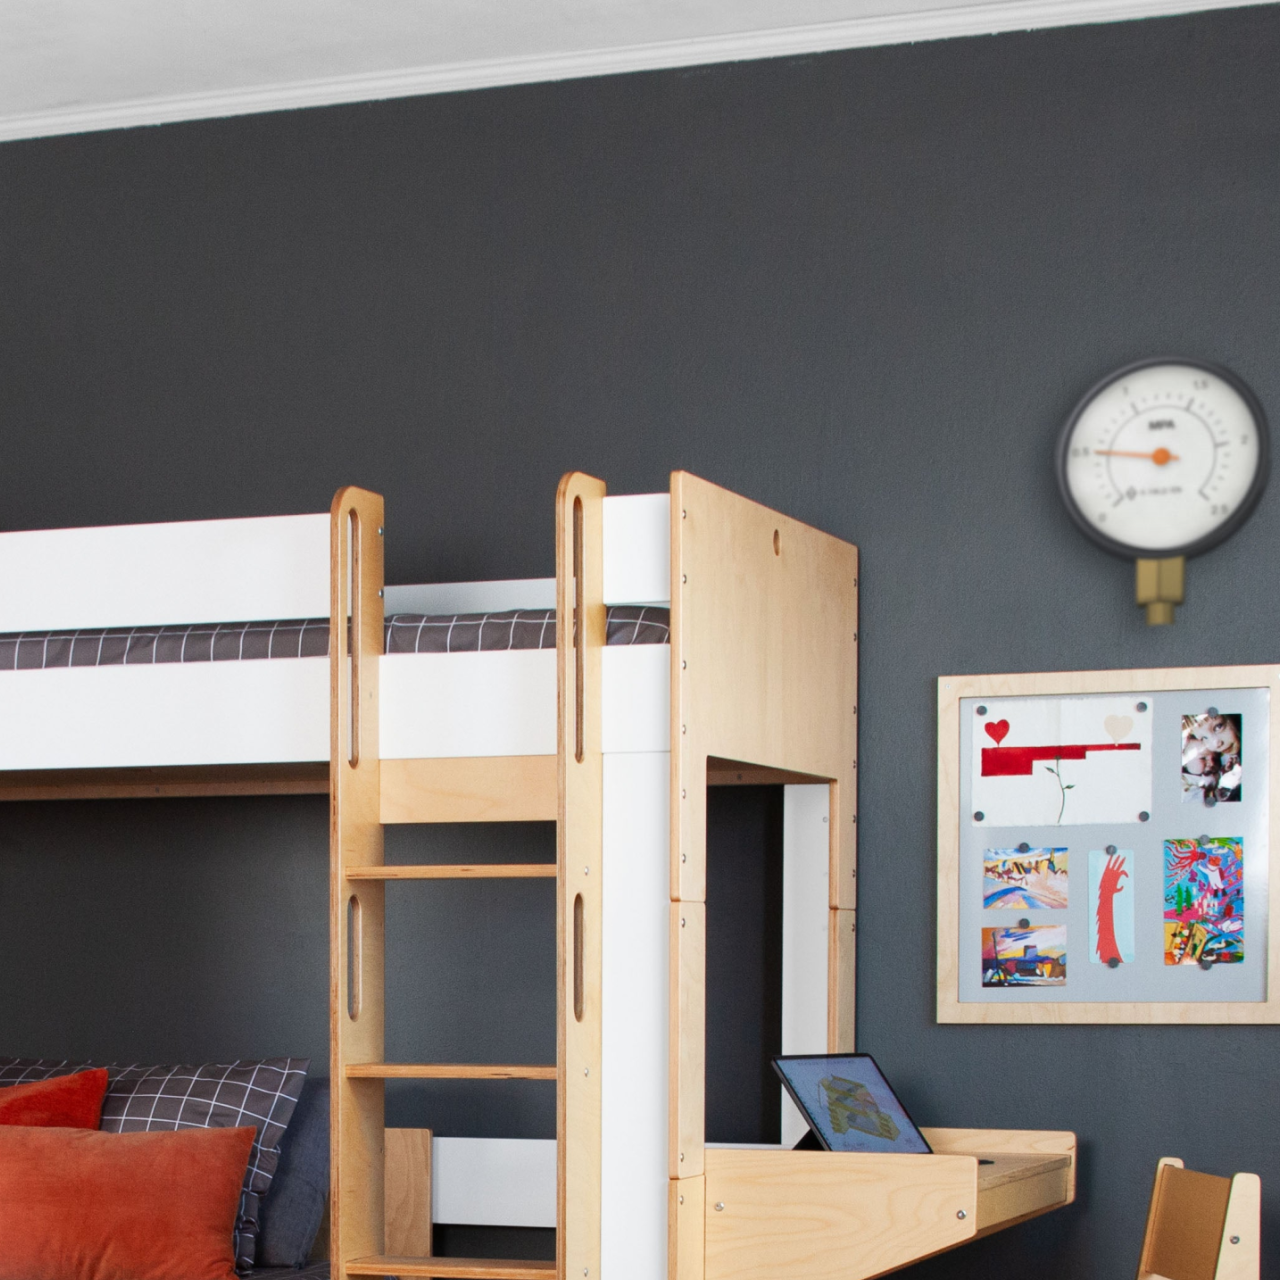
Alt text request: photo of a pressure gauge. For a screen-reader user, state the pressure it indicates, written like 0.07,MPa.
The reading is 0.5,MPa
